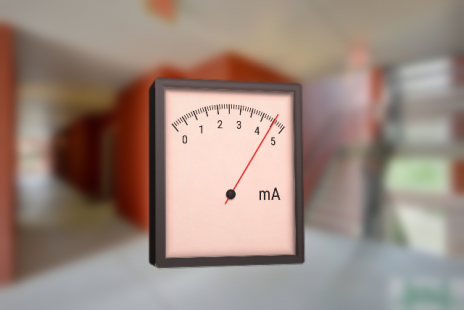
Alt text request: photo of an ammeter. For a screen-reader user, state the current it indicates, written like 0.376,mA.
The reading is 4.5,mA
